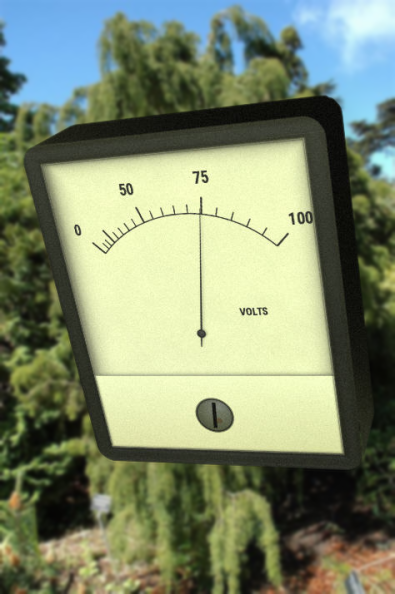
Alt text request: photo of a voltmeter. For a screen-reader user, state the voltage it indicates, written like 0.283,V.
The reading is 75,V
